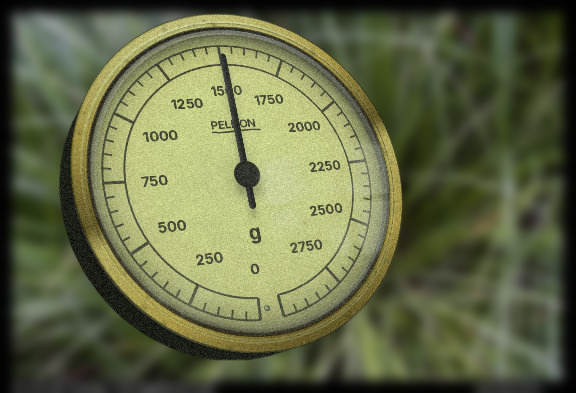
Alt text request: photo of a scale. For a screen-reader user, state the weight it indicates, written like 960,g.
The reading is 1500,g
